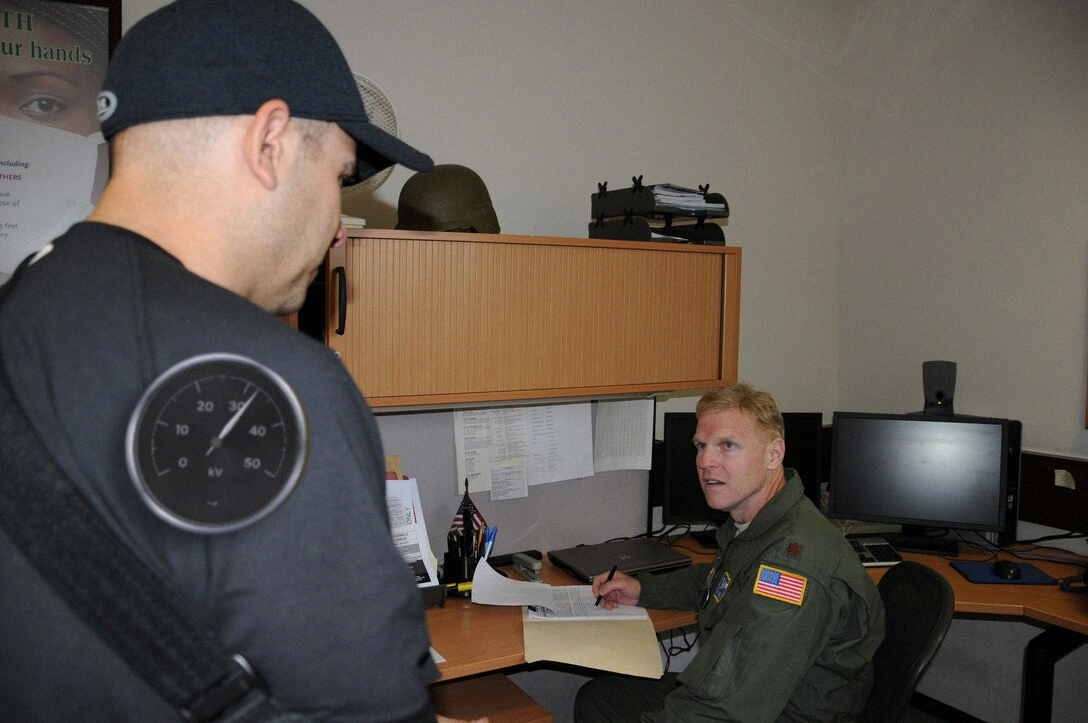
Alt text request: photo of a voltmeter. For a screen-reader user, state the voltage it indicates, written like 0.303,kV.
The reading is 32.5,kV
